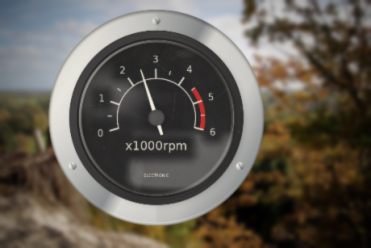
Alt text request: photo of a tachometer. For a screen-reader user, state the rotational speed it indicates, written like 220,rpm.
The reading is 2500,rpm
